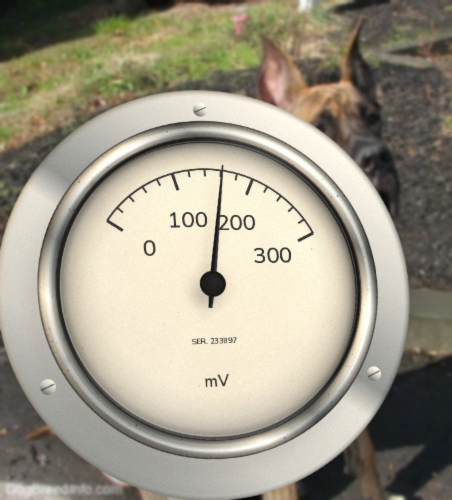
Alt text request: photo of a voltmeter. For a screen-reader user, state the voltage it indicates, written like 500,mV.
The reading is 160,mV
